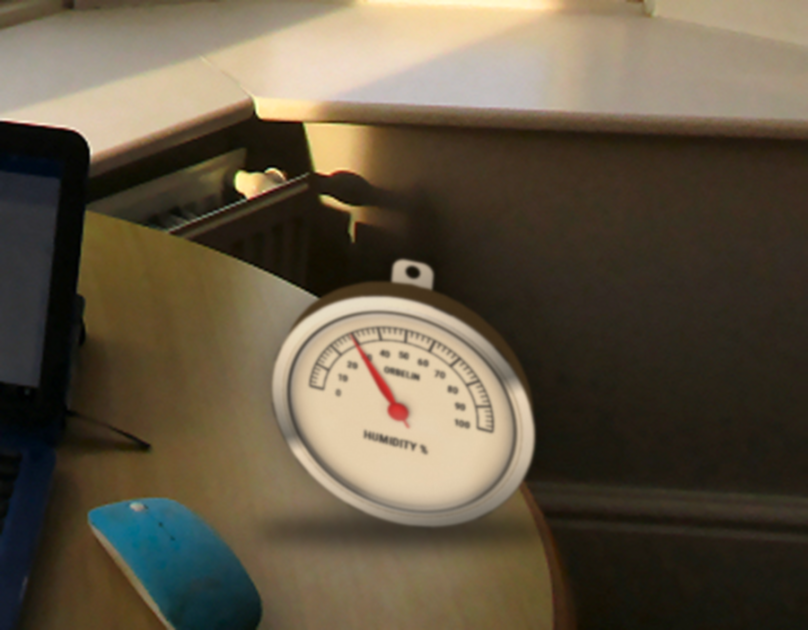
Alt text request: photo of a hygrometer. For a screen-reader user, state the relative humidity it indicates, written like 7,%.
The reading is 30,%
